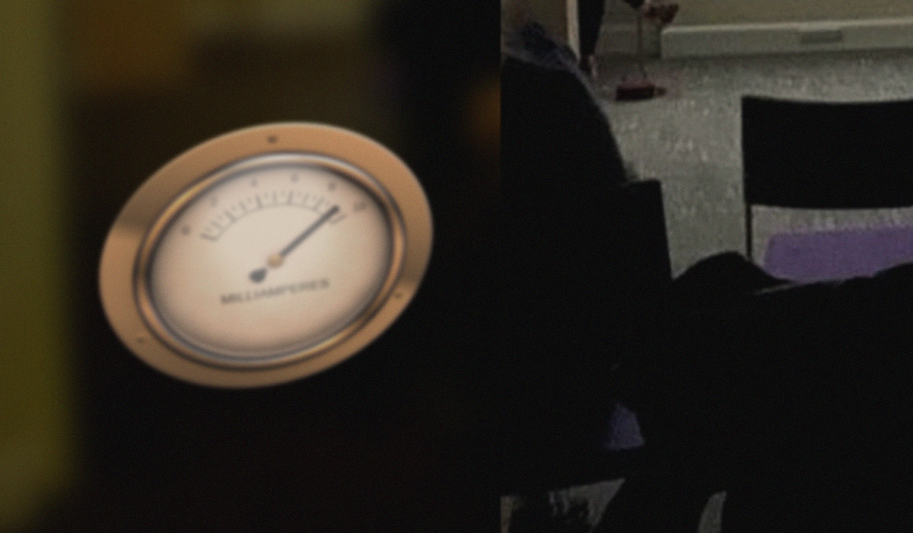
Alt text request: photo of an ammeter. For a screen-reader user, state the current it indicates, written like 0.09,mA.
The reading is 9,mA
